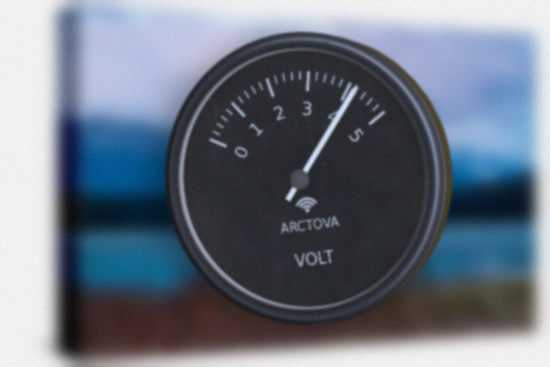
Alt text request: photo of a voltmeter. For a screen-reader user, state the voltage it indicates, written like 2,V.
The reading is 4.2,V
